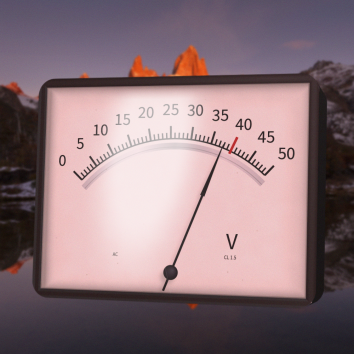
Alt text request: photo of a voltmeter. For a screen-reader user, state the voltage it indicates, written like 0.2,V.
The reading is 38,V
